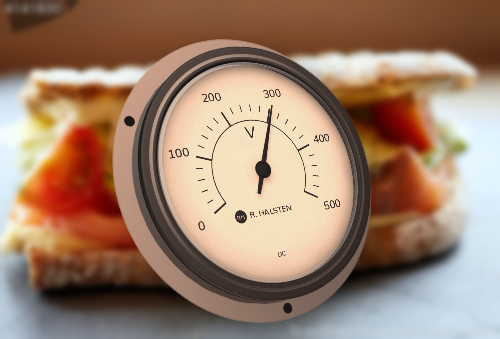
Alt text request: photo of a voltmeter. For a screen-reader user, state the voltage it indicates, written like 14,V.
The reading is 300,V
